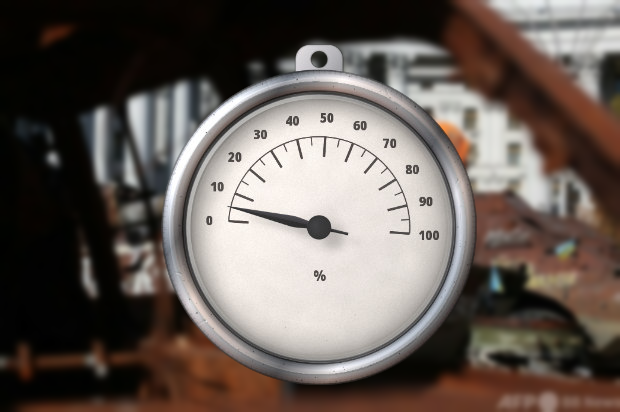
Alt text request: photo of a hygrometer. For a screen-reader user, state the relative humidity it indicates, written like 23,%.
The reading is 5,%
